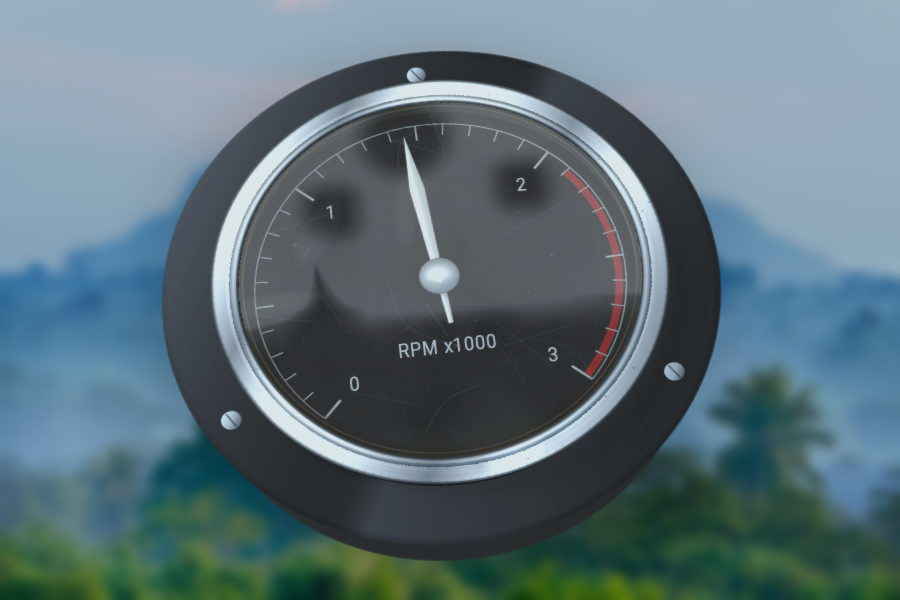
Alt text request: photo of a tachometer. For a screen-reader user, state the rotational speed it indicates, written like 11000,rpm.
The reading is 1450,rpm
